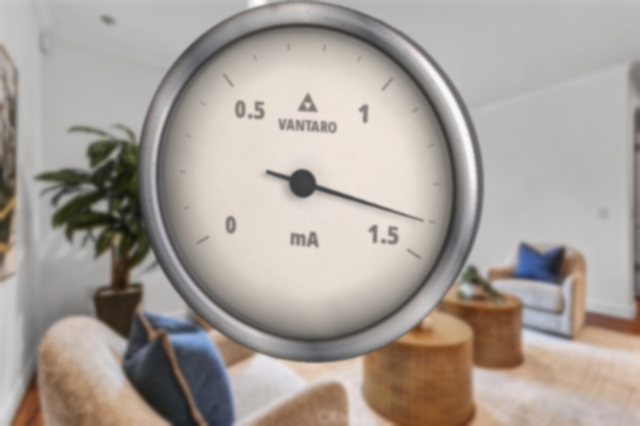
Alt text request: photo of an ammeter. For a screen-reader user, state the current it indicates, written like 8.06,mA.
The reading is 1.4,mA
